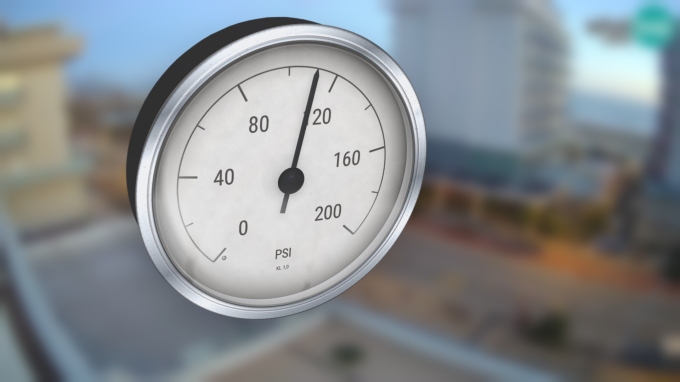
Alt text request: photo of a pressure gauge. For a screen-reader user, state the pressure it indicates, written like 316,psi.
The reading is 110,psi
